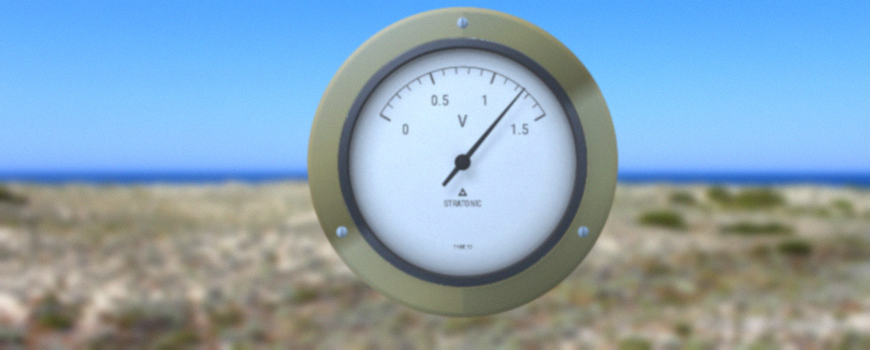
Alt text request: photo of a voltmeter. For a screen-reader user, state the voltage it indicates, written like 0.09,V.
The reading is 1.25,V
